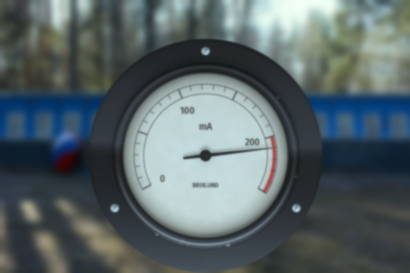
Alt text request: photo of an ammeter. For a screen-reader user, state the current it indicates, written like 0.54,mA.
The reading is 210,mA
